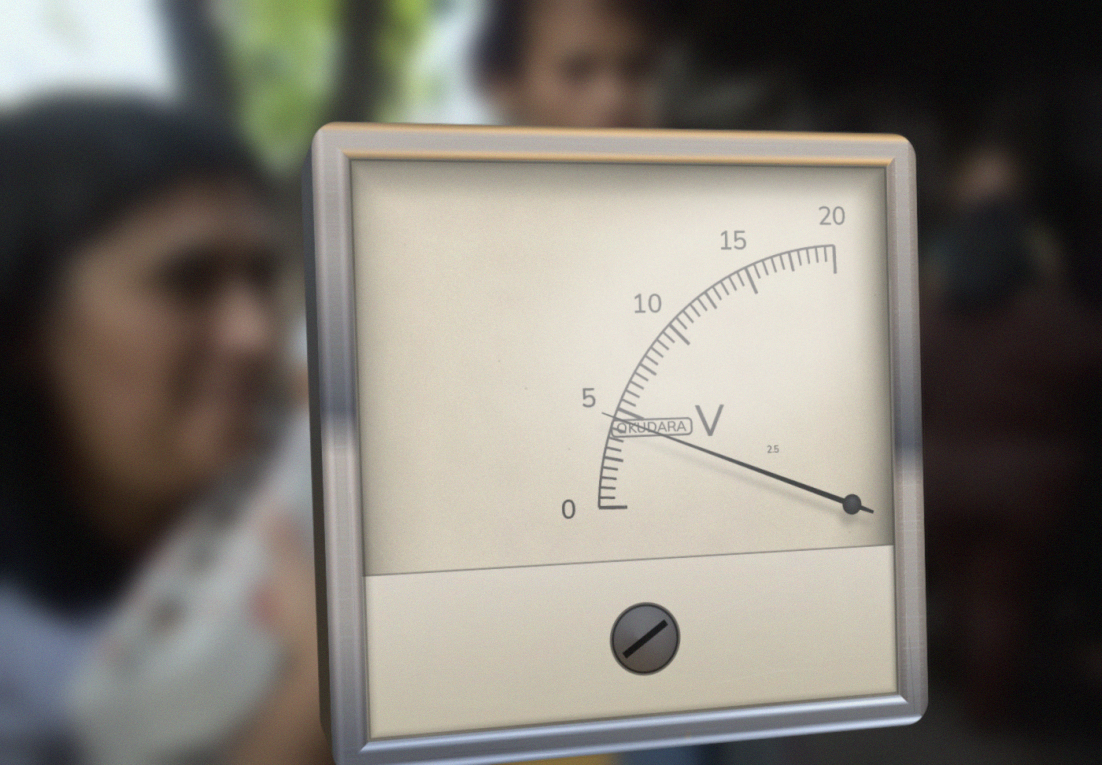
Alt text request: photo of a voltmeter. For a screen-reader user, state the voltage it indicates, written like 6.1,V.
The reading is 4.5,V
